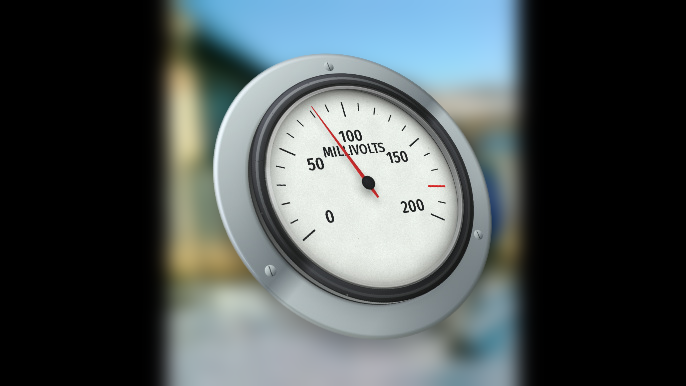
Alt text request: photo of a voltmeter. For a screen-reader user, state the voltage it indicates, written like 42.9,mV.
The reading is 80,mV
